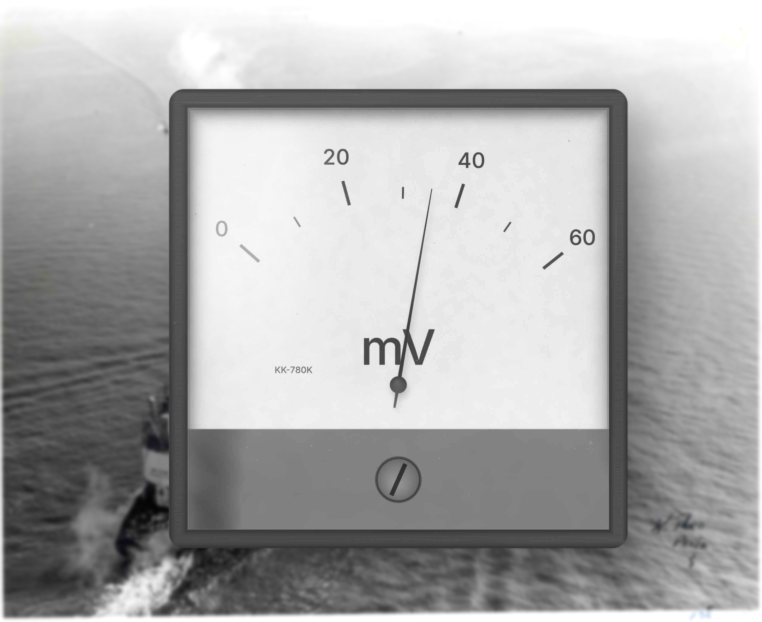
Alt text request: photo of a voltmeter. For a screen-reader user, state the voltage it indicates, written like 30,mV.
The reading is 35,mV
